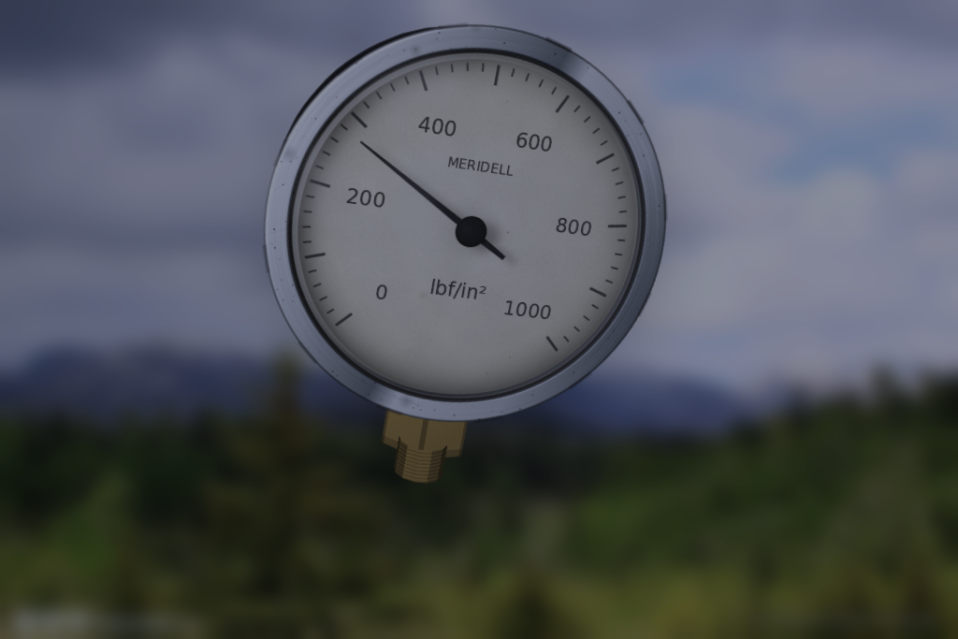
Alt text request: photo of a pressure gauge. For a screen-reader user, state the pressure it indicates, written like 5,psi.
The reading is 280,psi
